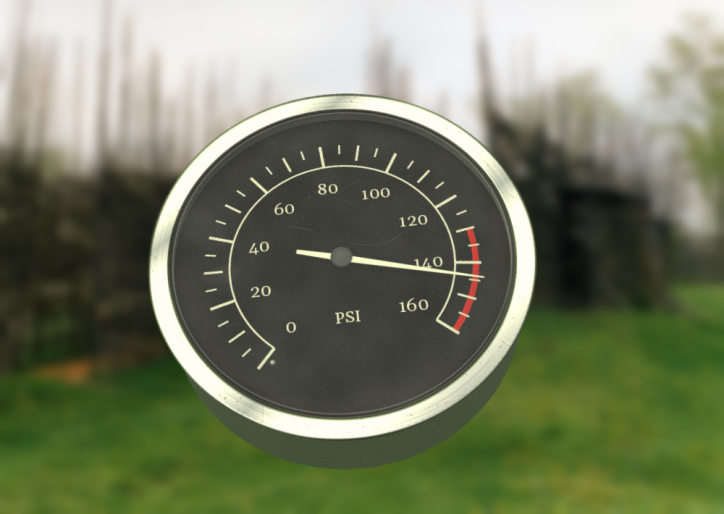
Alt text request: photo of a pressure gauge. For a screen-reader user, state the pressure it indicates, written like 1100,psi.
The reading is 145,psi
